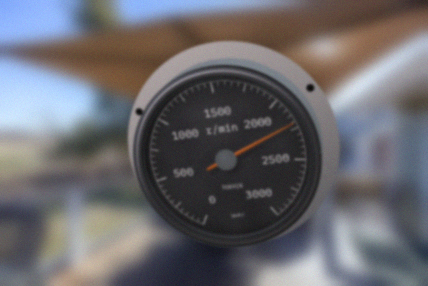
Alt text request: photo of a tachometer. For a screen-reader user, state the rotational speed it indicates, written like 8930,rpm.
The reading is 2200,rpm
